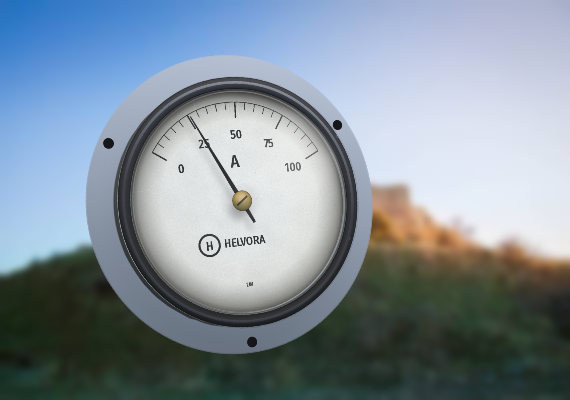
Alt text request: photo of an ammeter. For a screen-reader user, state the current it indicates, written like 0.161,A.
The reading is 25,A
